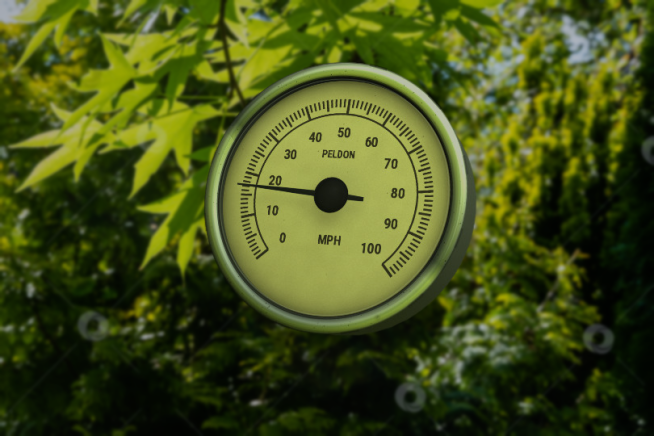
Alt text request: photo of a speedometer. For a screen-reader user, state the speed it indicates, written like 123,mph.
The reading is 17,mph
